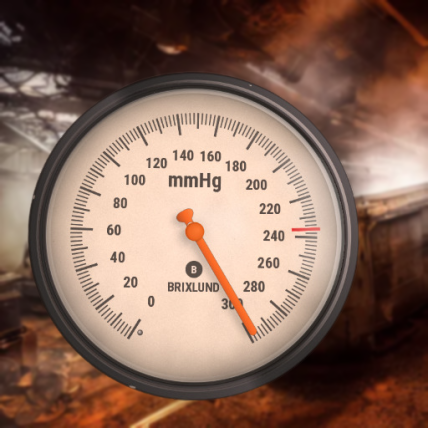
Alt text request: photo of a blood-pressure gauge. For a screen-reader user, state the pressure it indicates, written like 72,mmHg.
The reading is 298,mmHg
